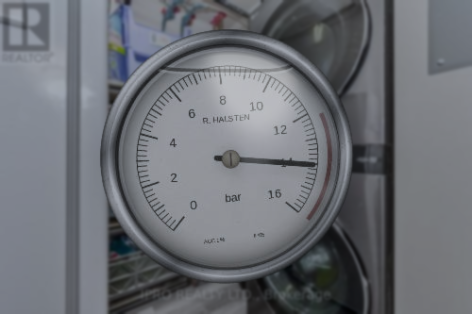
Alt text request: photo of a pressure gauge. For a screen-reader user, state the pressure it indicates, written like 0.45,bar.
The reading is 14,bar
